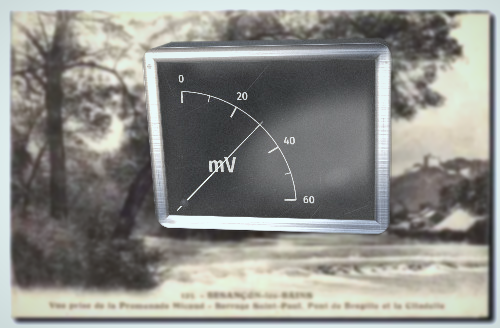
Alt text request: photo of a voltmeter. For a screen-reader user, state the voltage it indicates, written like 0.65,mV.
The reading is 30,mV
